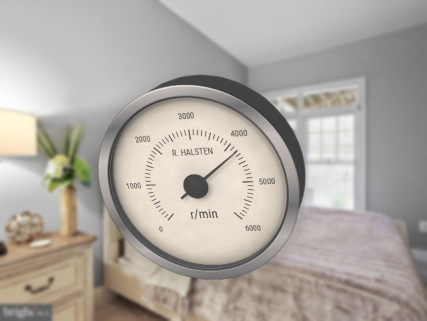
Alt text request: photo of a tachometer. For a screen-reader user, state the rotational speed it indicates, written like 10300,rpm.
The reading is 4200,rpm
